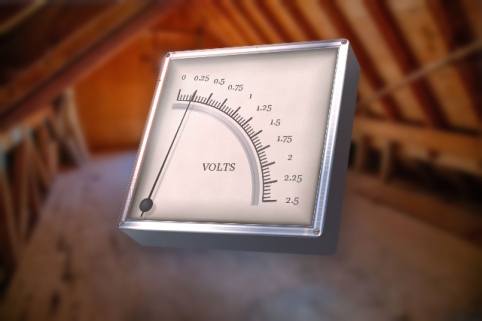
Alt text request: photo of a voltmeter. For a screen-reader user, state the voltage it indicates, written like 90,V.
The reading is 0.25,V
